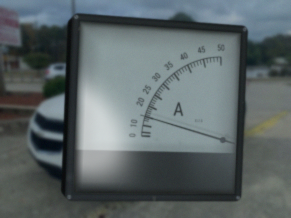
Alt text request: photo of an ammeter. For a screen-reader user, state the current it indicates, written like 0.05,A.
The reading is 15,A
